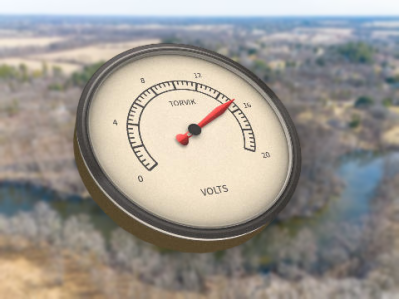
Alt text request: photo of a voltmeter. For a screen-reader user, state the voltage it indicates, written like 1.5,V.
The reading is 15.2,V
